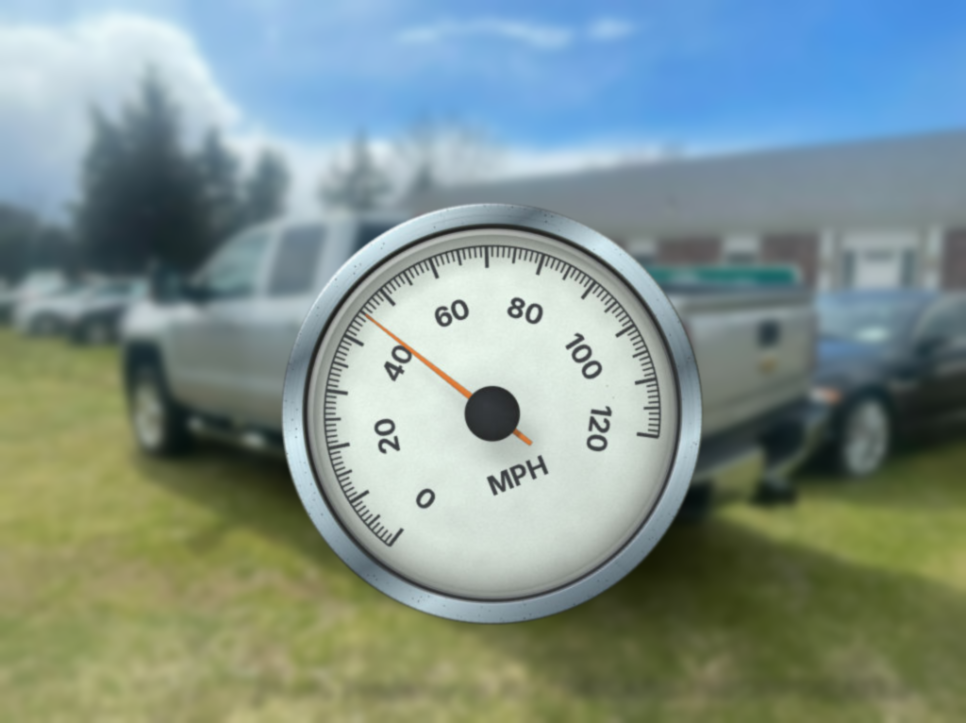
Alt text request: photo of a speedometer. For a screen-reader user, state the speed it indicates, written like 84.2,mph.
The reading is 45,mph
